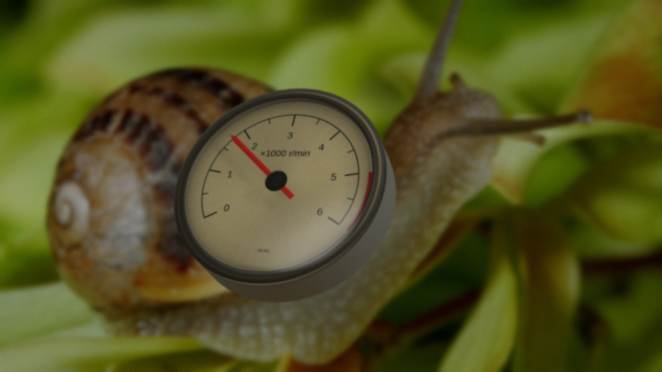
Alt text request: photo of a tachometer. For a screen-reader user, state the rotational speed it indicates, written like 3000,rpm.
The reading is 1750,rpm
